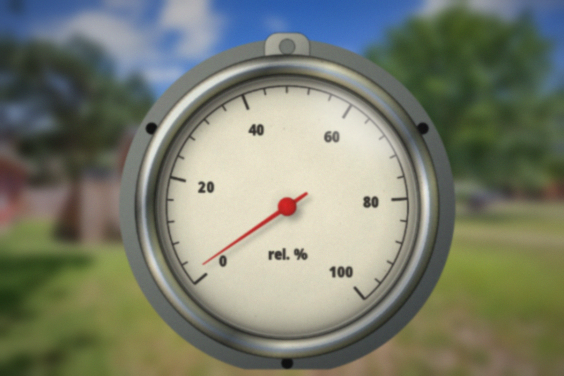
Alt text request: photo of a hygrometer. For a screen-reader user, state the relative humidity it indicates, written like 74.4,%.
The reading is 2,%
